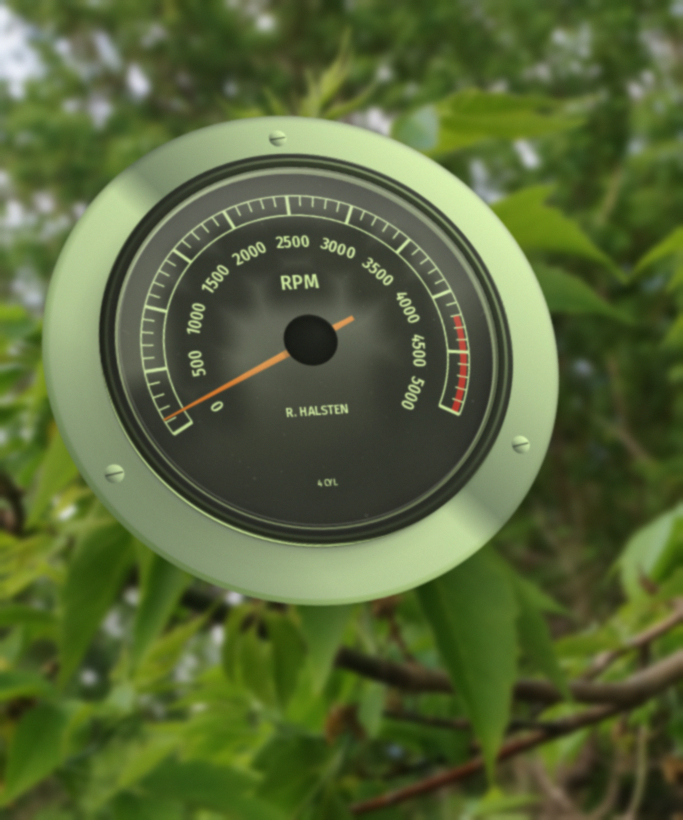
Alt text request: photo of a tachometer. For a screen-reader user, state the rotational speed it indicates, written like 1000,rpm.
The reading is 100,rpm
